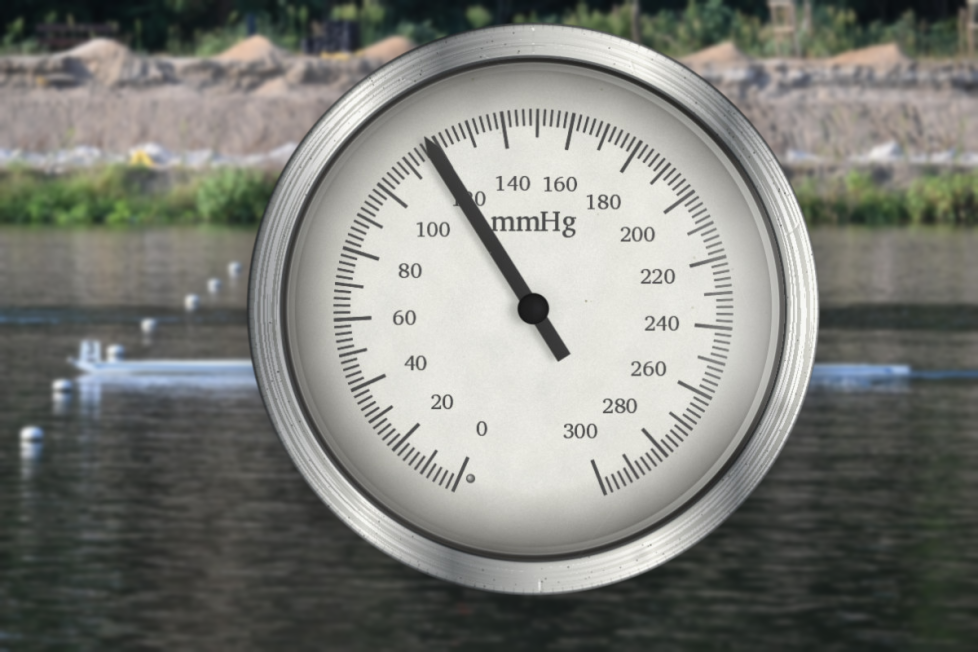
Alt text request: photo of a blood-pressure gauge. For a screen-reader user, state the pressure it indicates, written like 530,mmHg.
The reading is 118,mmHg
